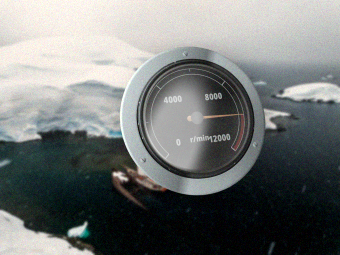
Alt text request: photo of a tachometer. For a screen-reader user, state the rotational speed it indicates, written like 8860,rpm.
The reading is 10000,rpm
